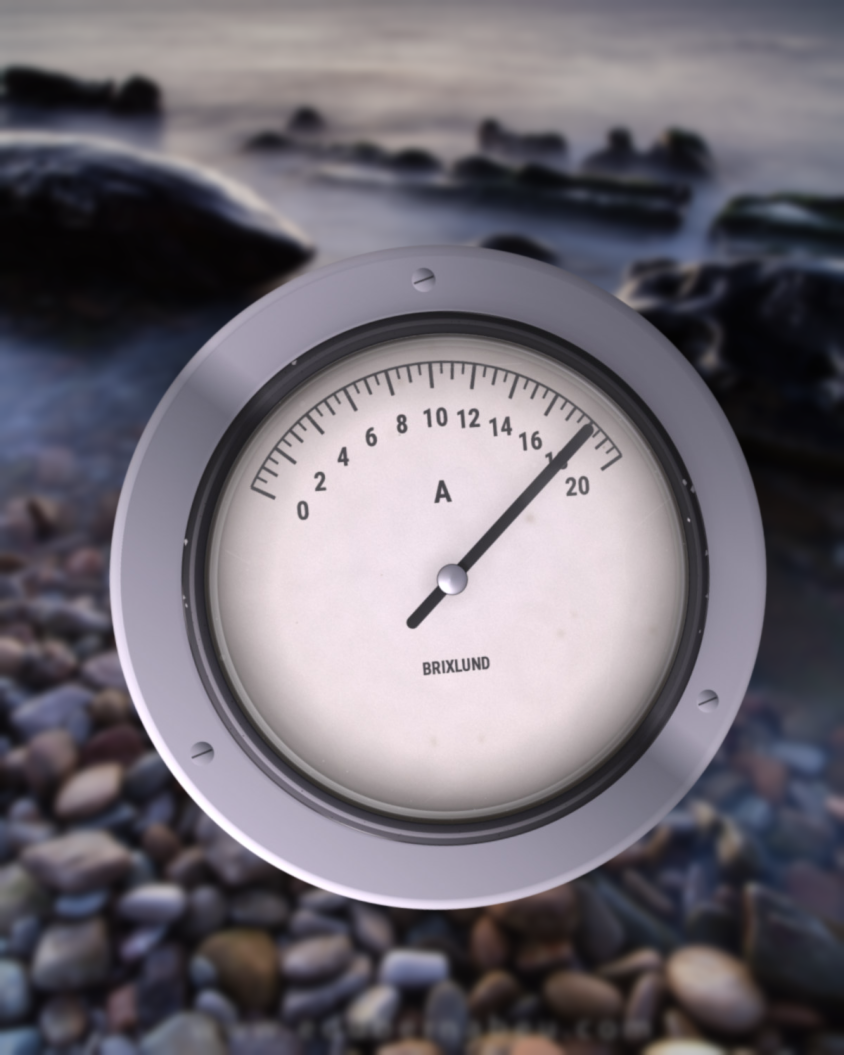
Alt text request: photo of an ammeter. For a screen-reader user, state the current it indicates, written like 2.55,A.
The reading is 18,A
